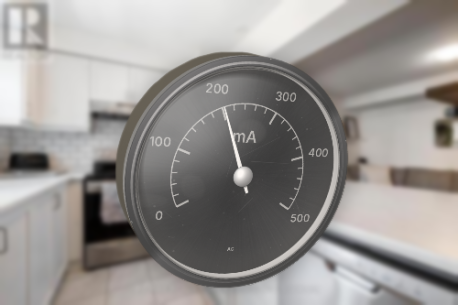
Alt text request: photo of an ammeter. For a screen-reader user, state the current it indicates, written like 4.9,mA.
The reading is 200,mA
